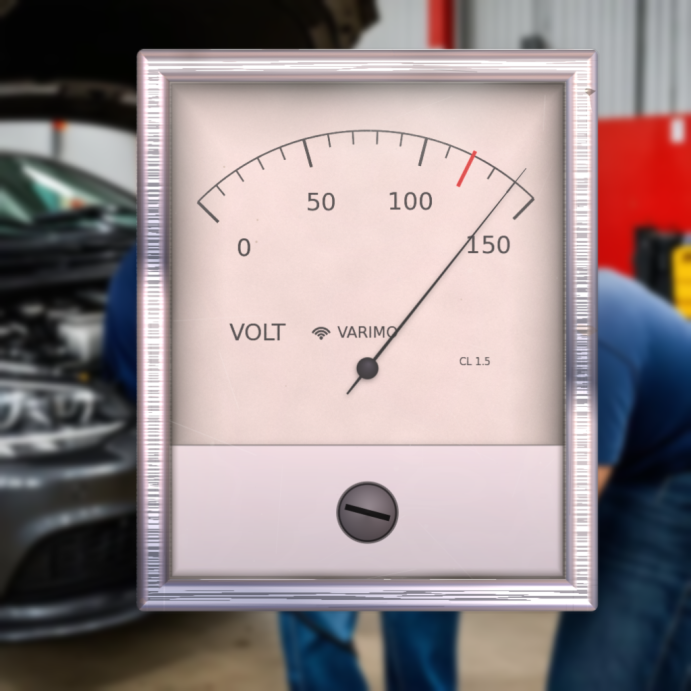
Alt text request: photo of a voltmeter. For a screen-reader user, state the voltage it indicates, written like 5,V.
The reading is 140,V
